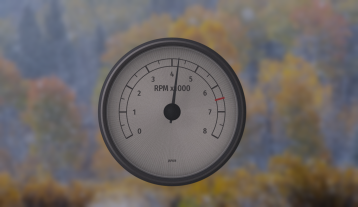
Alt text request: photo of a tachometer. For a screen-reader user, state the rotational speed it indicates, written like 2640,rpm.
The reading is 4250,rpm
